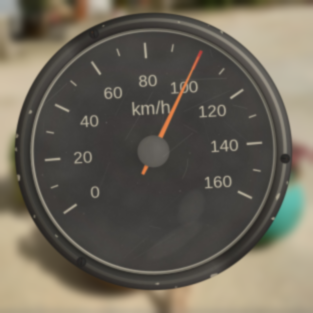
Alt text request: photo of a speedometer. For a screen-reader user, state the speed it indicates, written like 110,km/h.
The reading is 100,km/h
